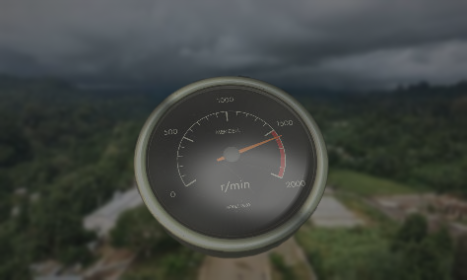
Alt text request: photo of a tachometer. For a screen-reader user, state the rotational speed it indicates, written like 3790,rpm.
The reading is 1600,rpm
